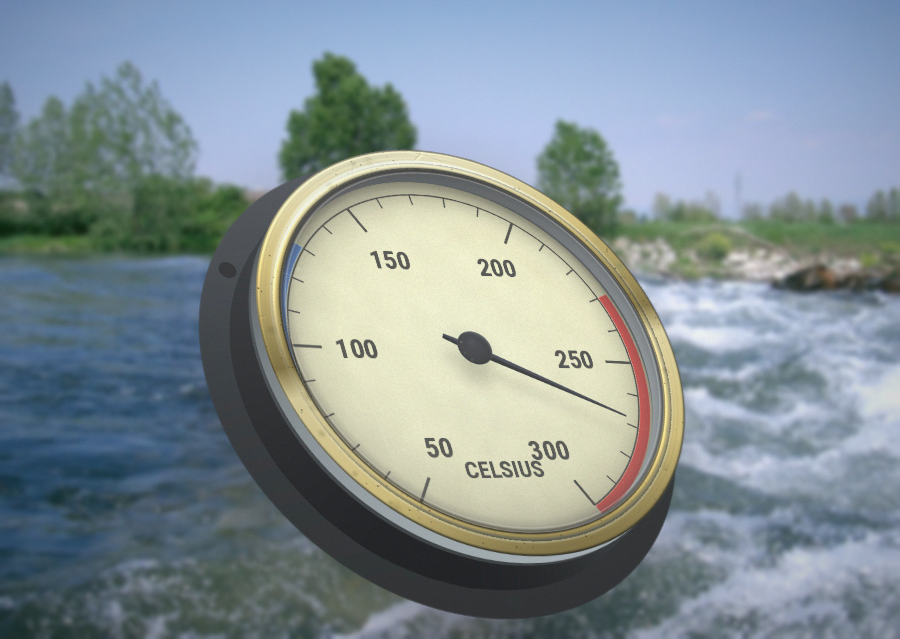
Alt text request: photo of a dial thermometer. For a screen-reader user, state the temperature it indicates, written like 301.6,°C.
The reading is 270,°C
